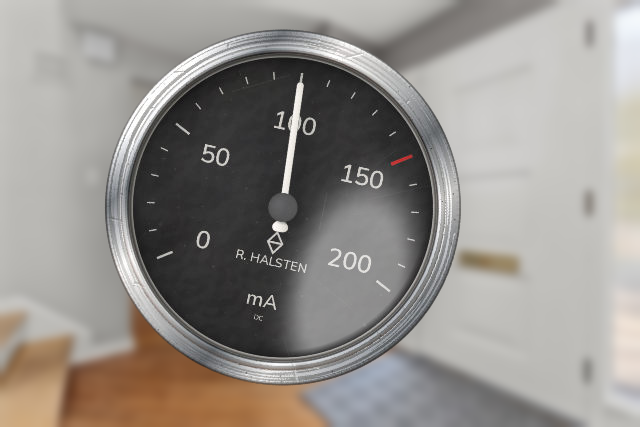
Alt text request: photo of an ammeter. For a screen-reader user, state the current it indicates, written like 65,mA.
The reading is 100,mA
